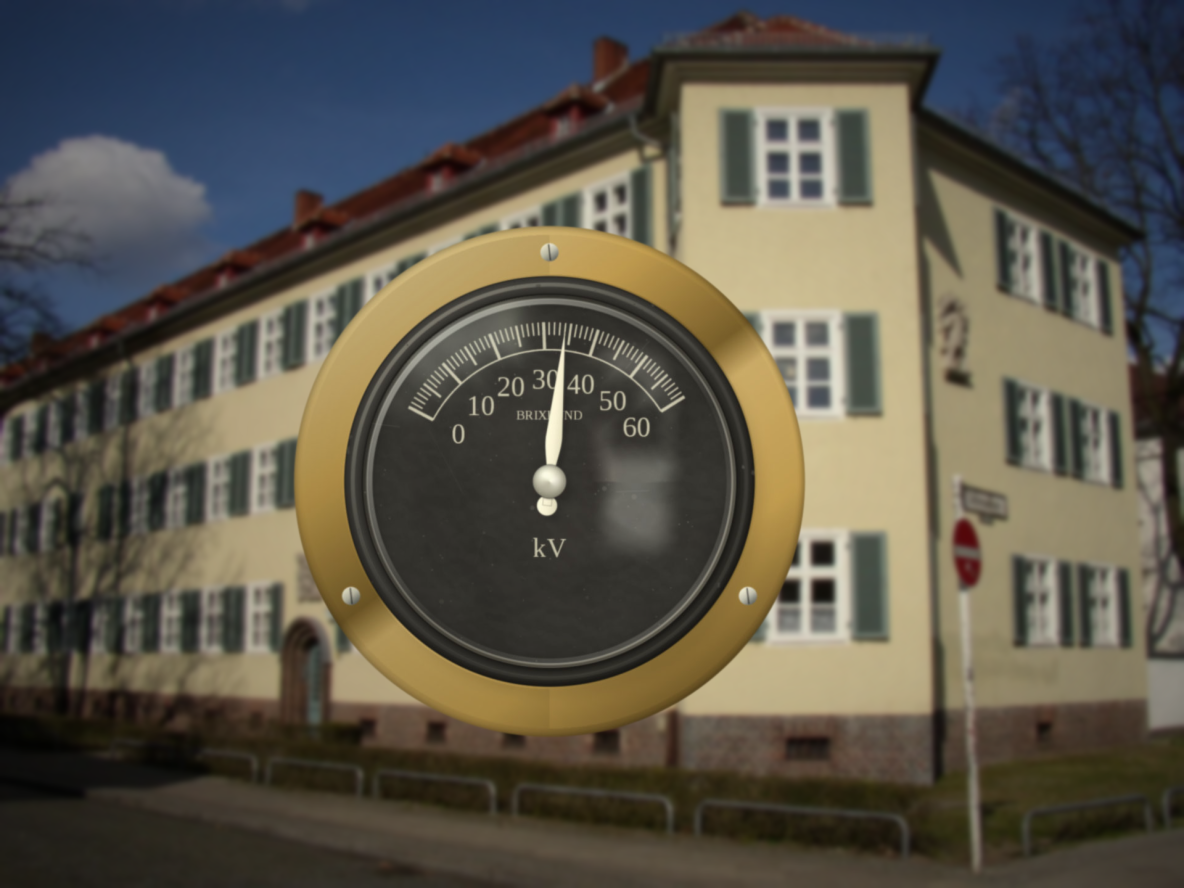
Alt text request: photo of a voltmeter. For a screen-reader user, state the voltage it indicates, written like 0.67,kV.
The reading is 34,kV
